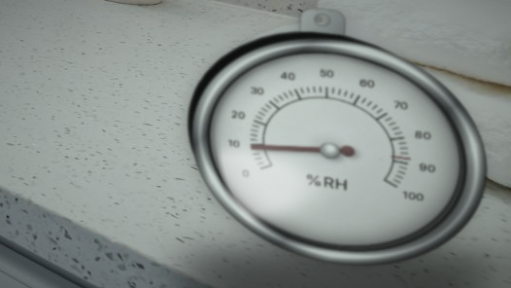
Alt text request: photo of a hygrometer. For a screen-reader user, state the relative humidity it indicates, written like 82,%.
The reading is 10,%
